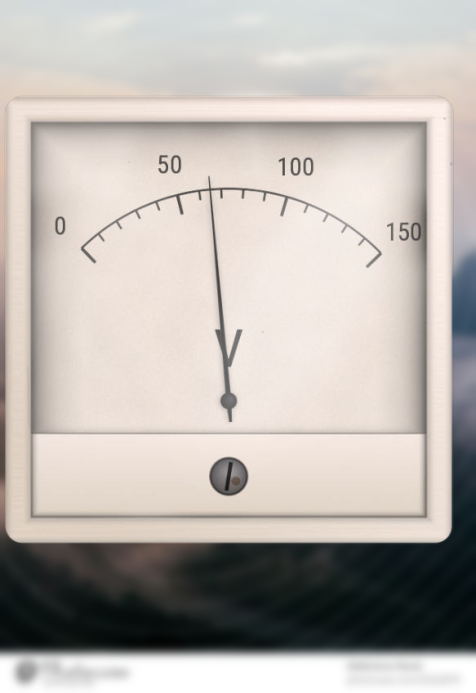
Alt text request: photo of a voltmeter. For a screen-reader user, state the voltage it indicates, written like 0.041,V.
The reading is 65,V
